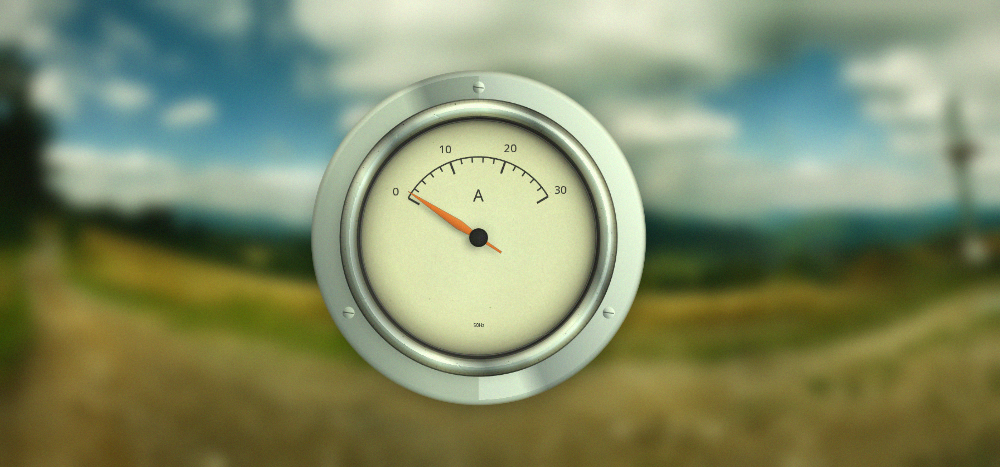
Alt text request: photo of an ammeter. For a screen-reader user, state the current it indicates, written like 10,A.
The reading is 1,A
